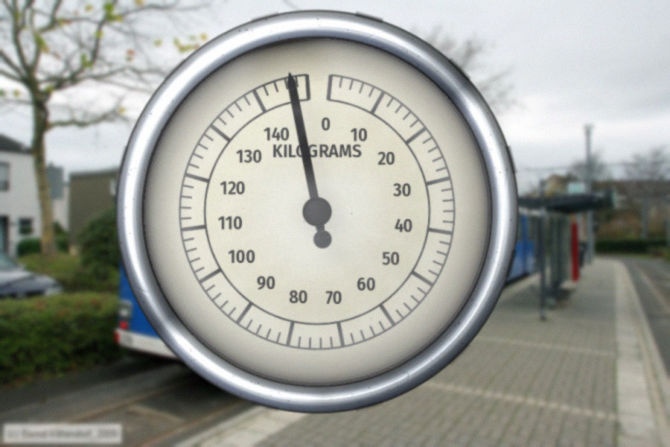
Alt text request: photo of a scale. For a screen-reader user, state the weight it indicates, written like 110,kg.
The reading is 147,kg
